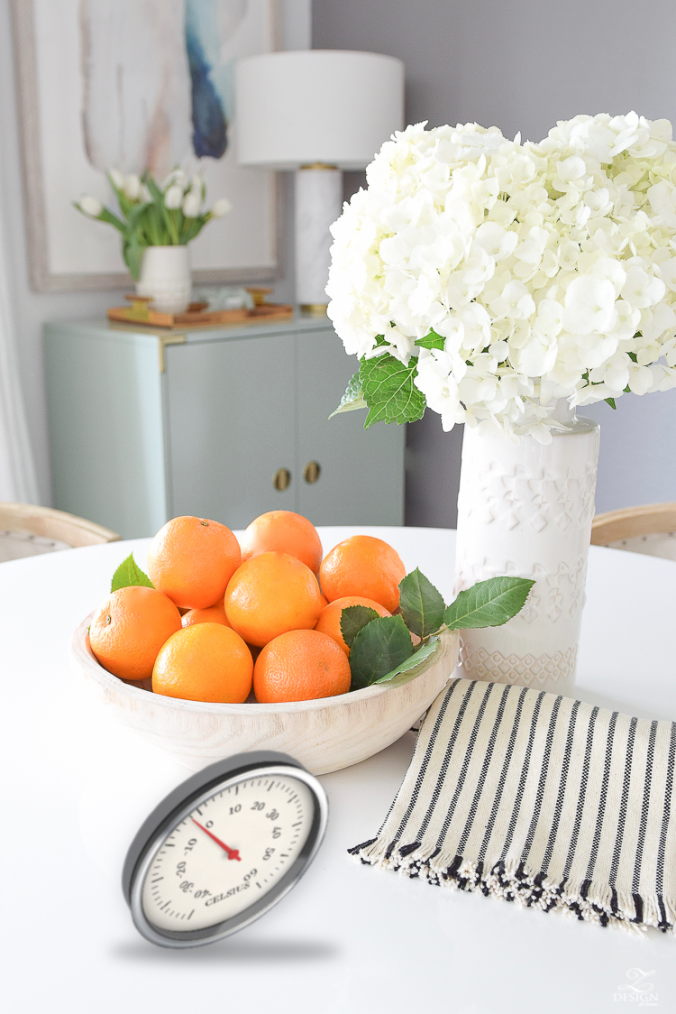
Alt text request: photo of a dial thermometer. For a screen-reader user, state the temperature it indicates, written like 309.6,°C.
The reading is -2,°C
